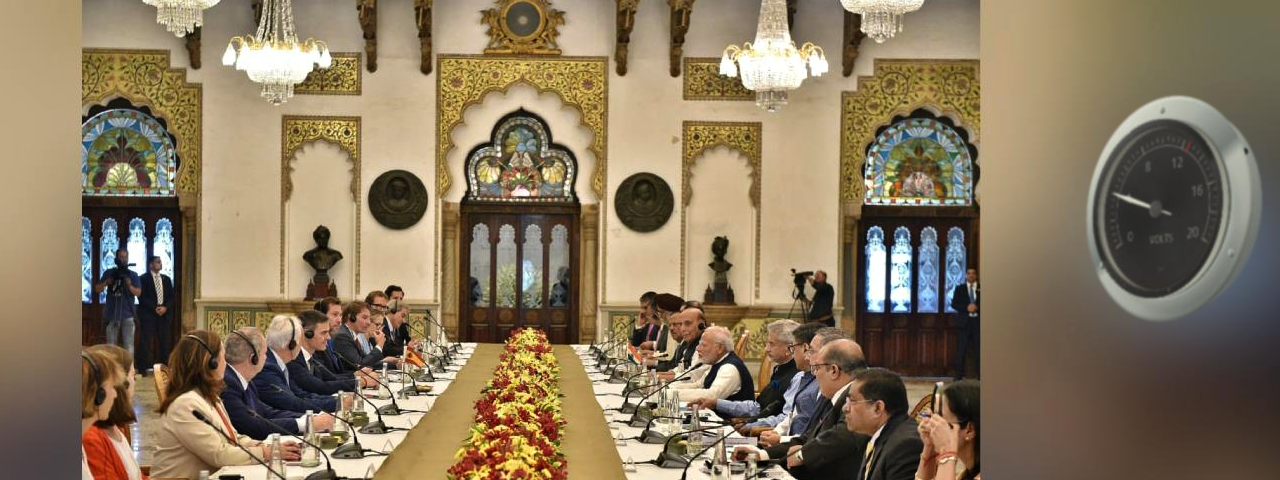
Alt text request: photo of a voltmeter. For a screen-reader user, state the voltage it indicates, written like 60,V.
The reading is 4,V
